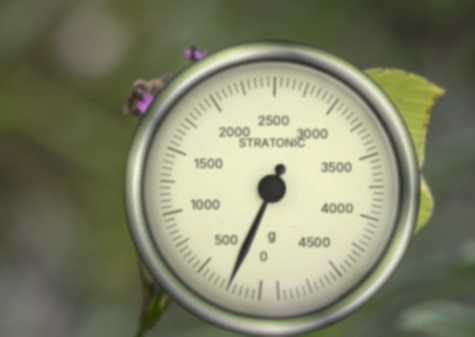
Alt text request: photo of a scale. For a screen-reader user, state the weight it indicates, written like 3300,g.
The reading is 250,g
